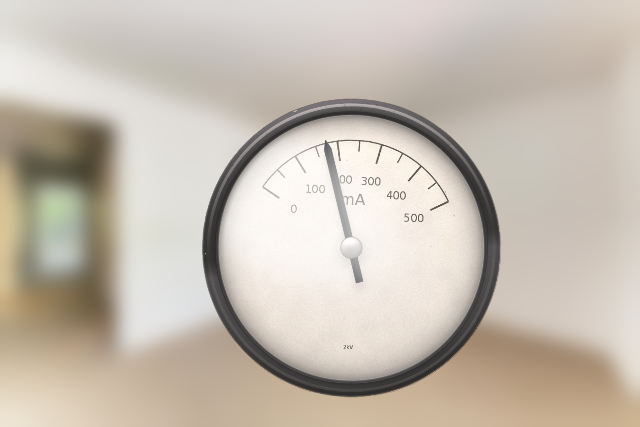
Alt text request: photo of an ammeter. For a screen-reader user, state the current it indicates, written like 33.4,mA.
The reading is 175,mA
